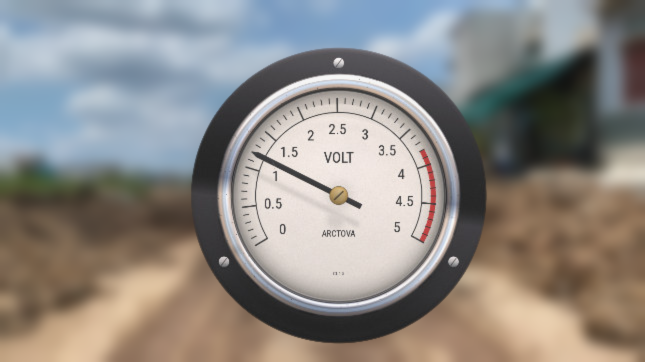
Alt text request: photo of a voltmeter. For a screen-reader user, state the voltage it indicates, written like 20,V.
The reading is 1.2,V
